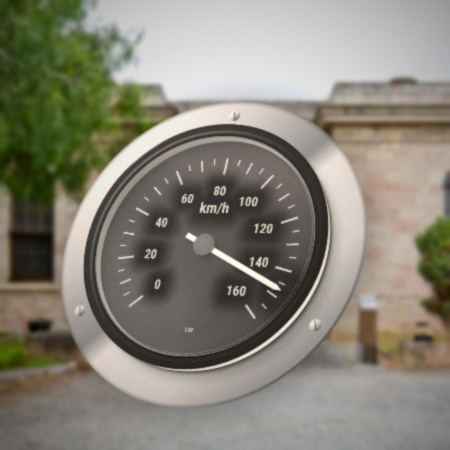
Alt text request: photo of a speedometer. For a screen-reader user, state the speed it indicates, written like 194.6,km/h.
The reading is 147.5,km/h
